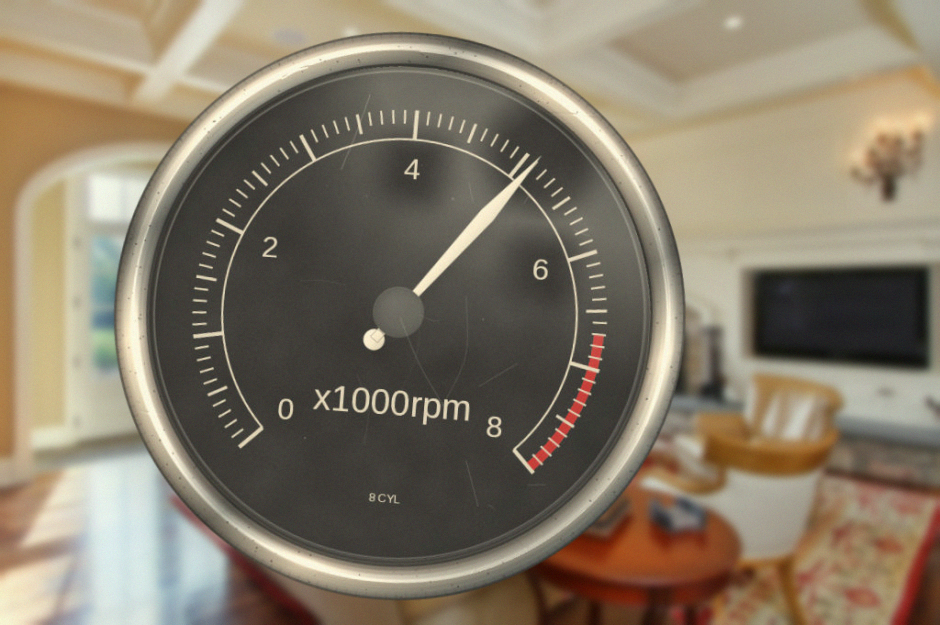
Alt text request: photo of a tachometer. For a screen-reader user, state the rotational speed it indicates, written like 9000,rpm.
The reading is 5100,rpm
